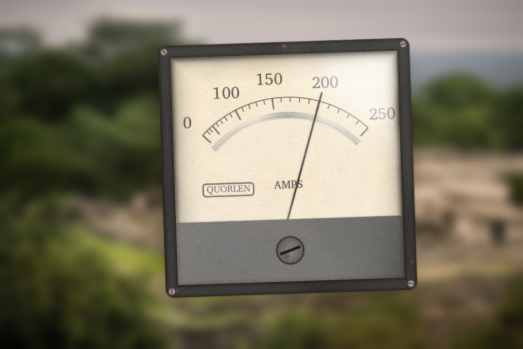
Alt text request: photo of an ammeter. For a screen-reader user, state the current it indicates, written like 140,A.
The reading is 200,A
